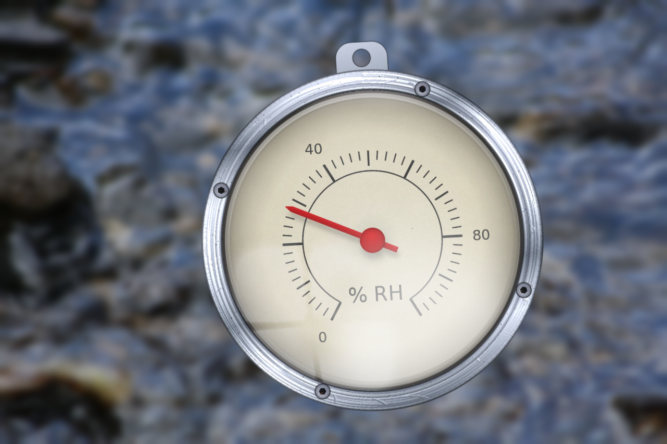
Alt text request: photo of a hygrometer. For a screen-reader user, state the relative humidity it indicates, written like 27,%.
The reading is 28,%
